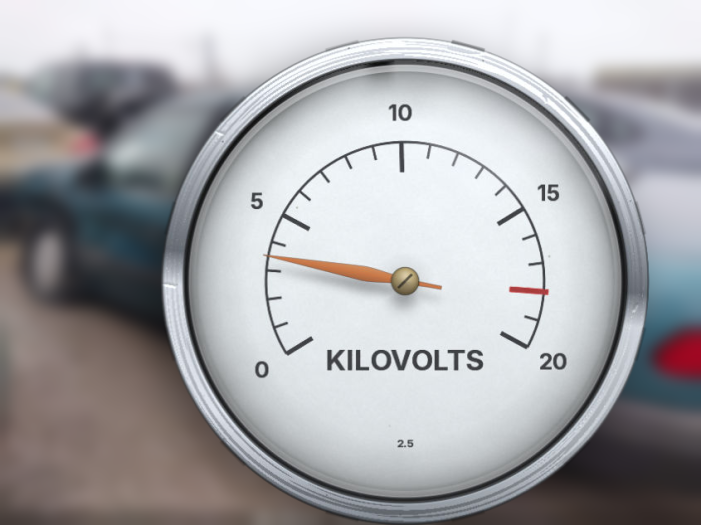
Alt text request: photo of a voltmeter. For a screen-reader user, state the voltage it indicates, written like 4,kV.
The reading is 3.5,kV
